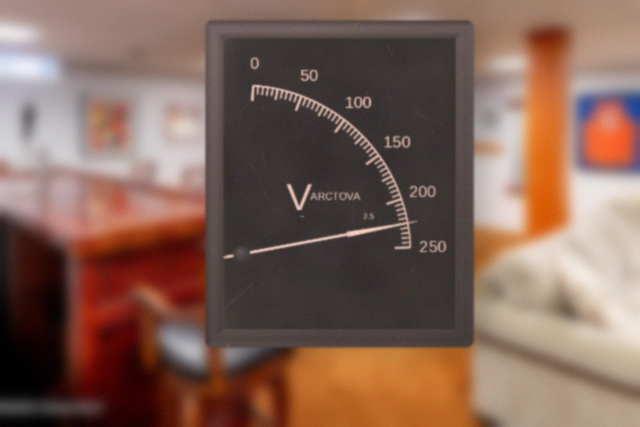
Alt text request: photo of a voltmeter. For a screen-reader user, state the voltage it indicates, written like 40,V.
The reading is 225,V
